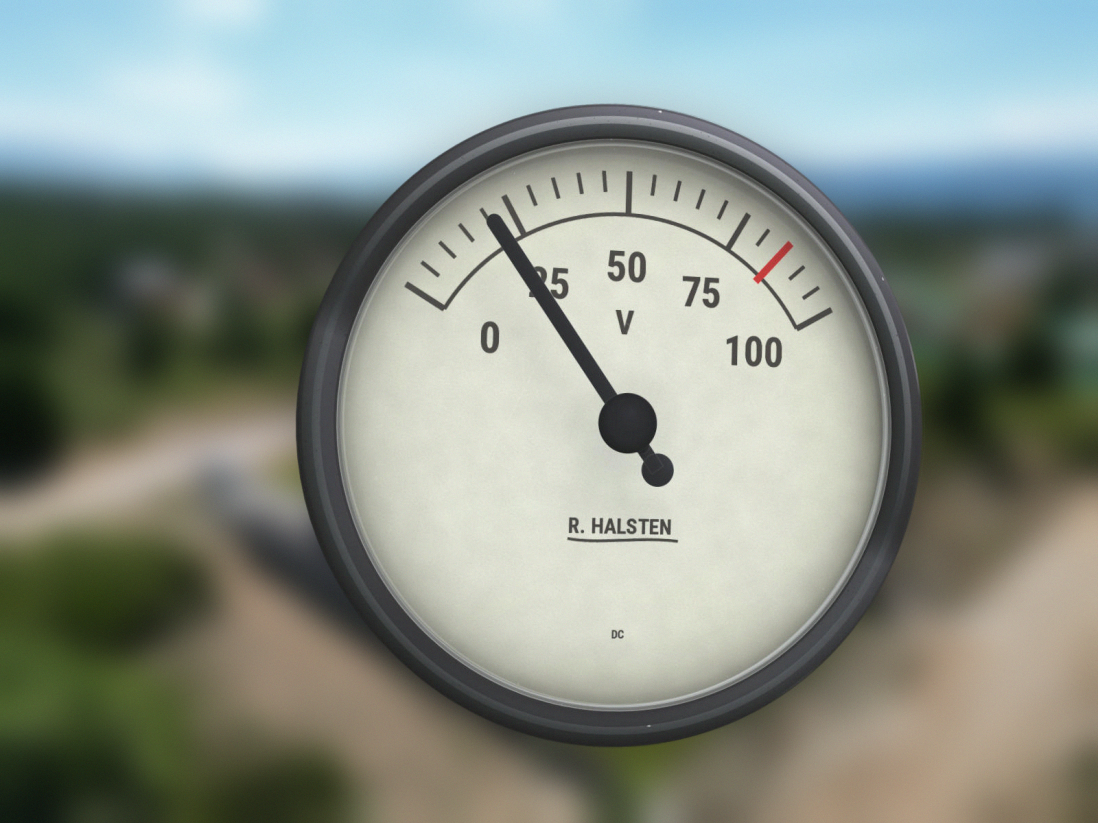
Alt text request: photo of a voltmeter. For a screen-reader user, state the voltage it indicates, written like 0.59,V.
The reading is 20,V
